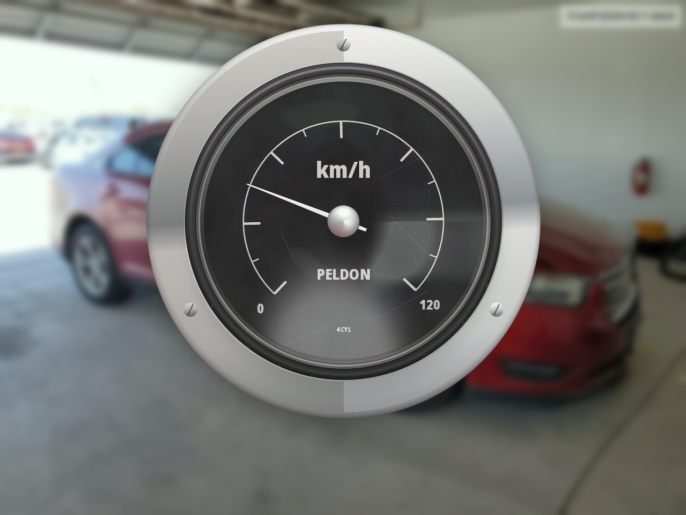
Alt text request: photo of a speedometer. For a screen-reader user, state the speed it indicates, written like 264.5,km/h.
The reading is 30,km/h
